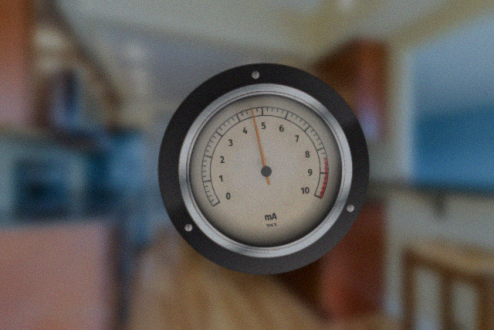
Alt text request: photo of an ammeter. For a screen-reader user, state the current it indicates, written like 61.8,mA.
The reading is 4.6,mA
